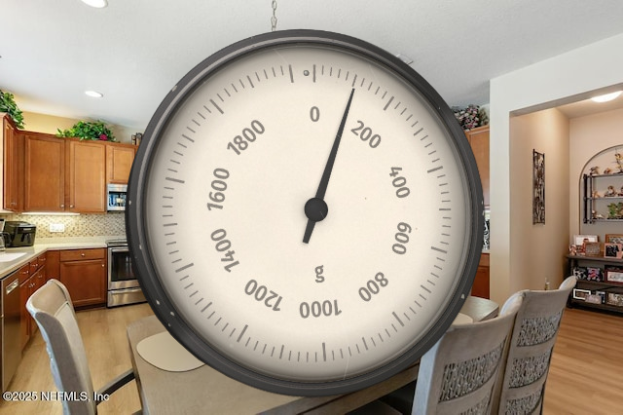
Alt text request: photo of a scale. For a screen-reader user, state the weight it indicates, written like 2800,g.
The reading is 100,g
